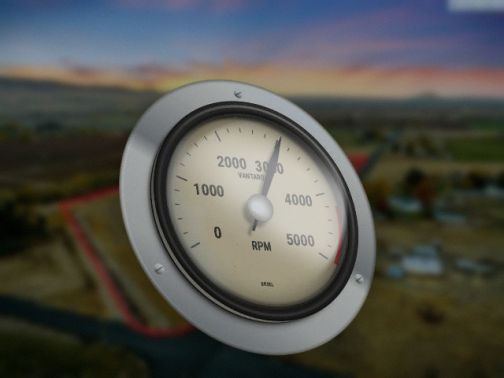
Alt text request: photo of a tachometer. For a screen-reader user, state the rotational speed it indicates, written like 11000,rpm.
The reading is 3000,rpm
